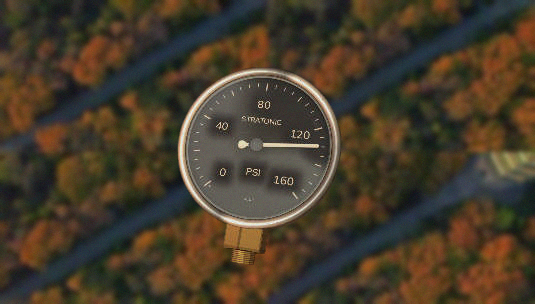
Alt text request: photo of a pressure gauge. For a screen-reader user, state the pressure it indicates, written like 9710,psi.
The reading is 130,psi
